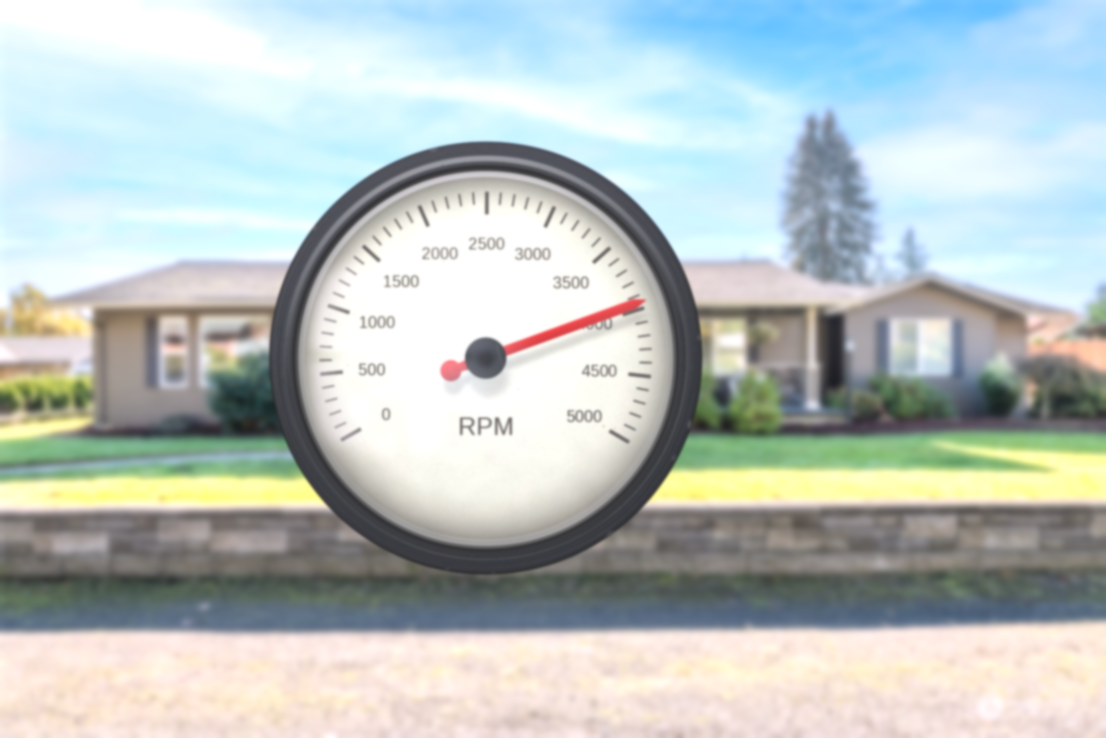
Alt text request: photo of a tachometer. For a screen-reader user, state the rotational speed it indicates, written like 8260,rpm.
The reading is 3950,rpm
